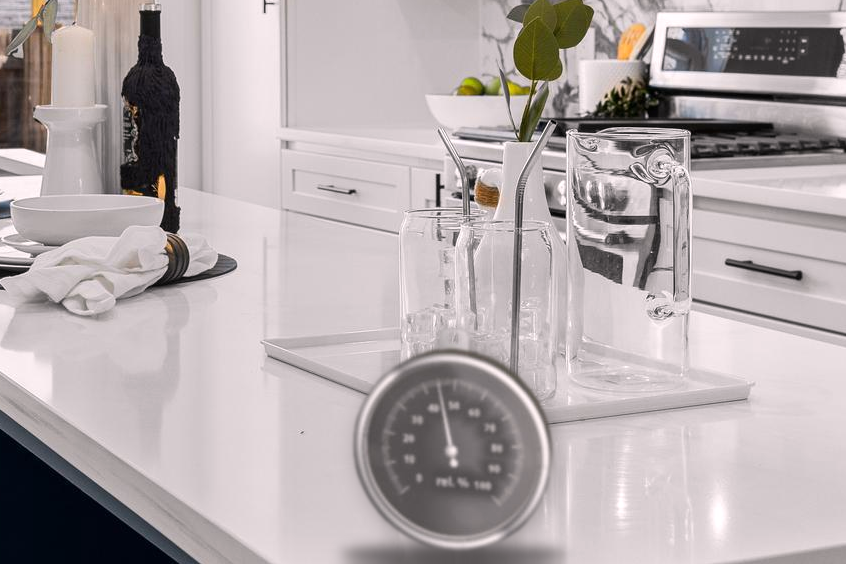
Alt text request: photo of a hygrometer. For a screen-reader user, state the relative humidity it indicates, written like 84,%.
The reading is 45,%
